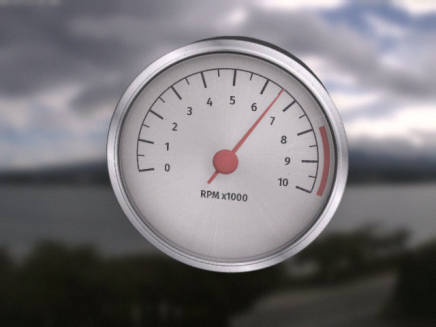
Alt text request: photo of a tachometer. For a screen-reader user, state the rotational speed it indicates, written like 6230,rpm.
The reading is 6500,rpm
